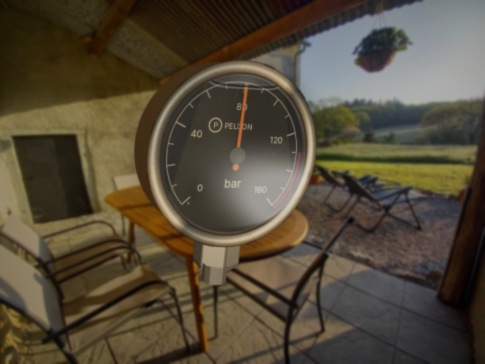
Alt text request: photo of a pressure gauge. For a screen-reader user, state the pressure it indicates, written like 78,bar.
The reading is 80,bar
